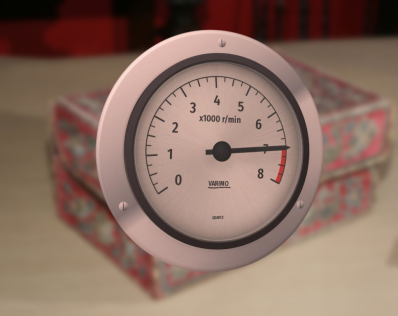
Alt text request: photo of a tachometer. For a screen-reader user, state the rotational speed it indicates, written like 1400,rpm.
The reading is 7000,rpm
